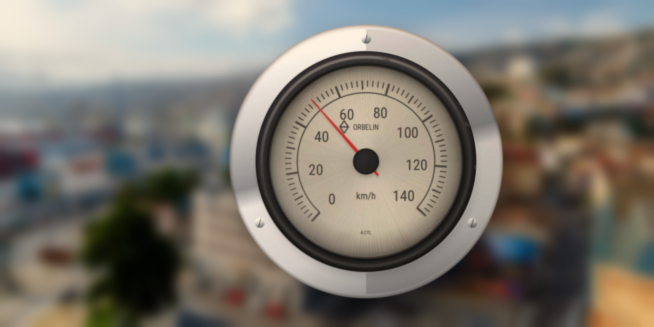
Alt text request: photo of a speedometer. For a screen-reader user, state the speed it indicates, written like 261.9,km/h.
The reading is 50,km/h
